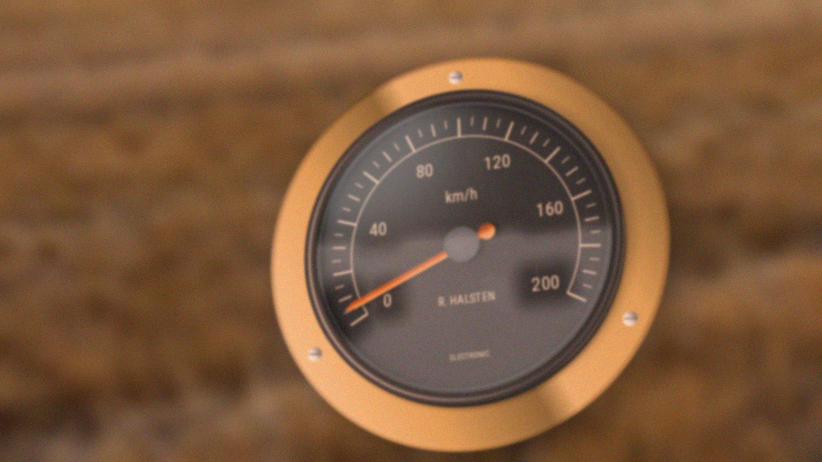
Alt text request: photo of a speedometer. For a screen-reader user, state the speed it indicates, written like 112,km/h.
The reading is 5,km/h
